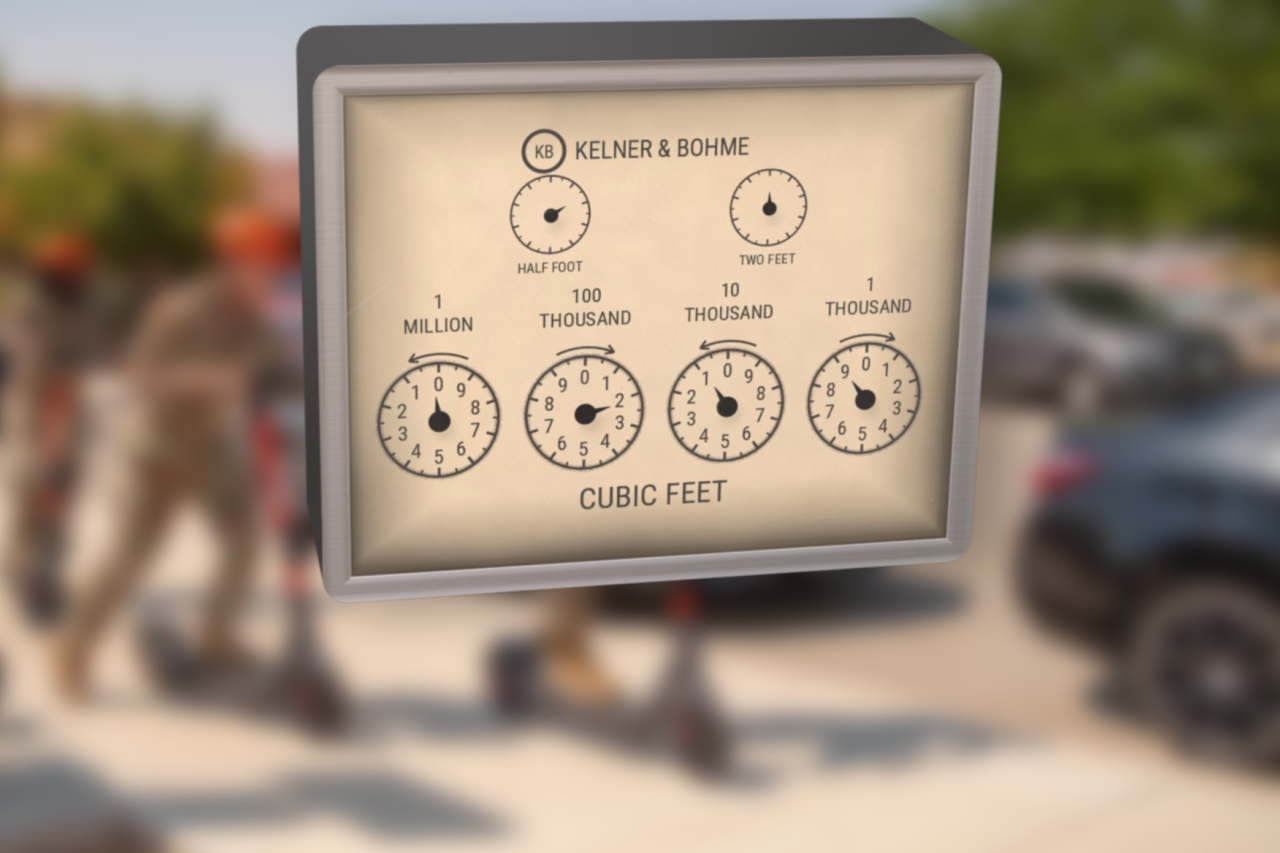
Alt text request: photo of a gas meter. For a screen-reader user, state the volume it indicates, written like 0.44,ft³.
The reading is 20900,ft³
